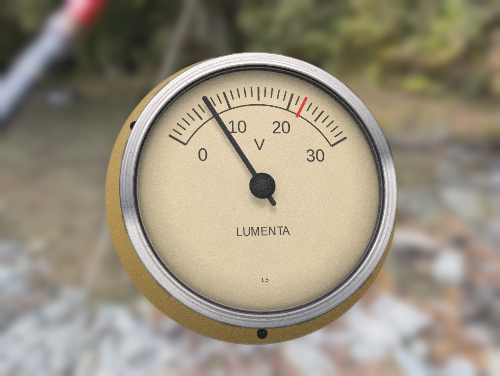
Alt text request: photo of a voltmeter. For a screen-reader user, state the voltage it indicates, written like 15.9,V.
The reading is 7,V
